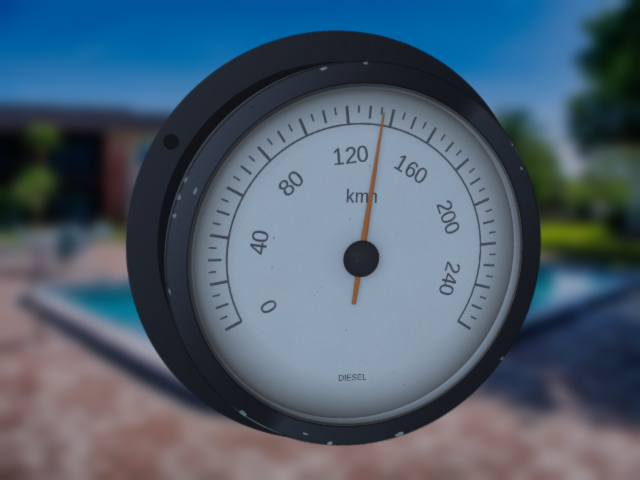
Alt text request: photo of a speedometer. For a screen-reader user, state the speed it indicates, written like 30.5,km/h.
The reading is 135,km/h
